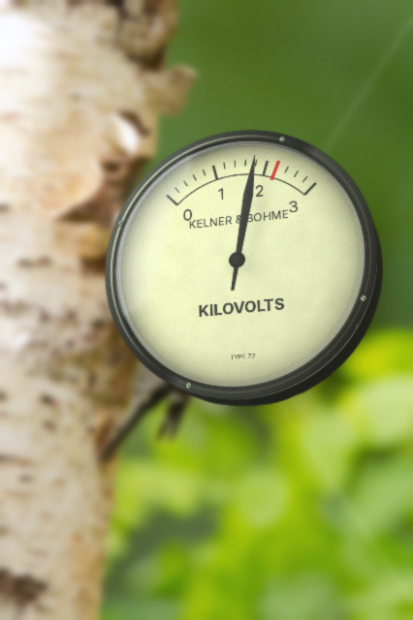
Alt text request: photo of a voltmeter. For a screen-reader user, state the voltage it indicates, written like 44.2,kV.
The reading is 1.8,kV
